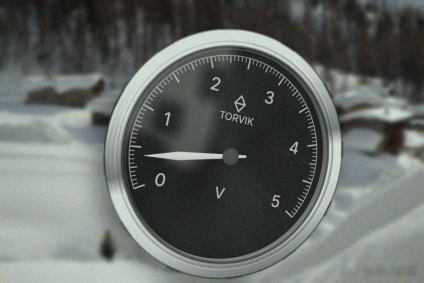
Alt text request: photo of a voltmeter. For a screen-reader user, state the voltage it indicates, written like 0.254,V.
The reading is 0.4,V
